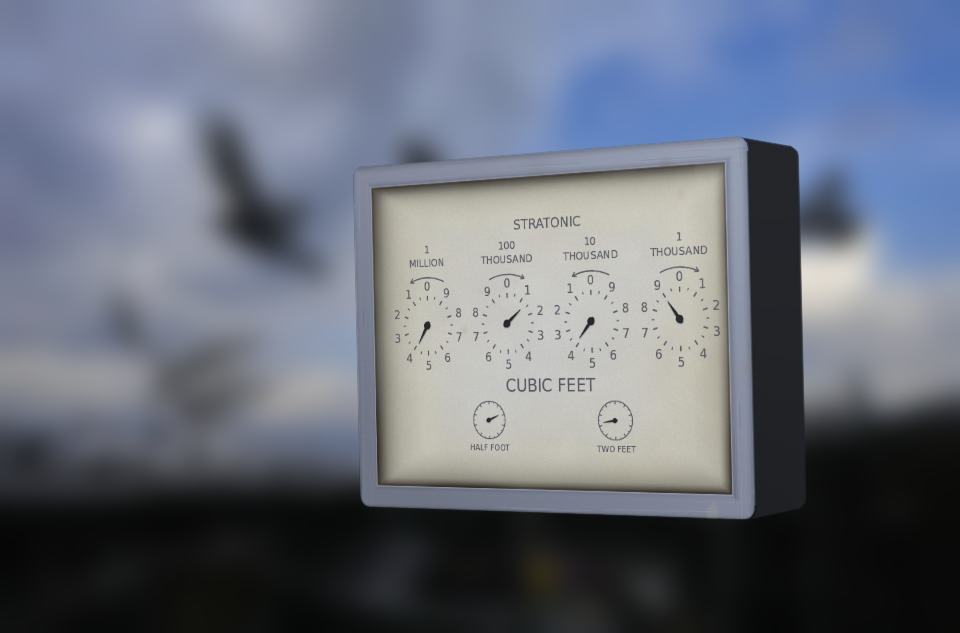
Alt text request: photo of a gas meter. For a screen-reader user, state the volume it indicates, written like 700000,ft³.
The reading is 413900,ft³
